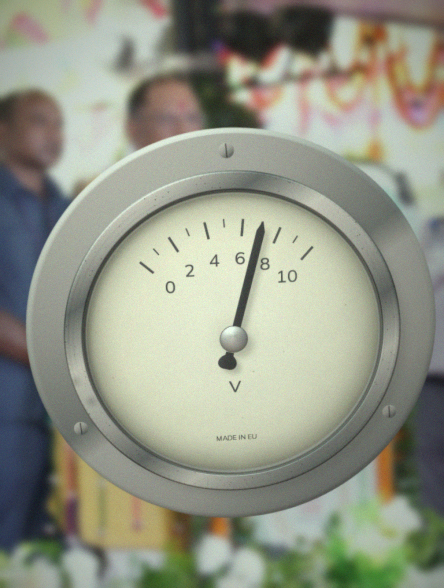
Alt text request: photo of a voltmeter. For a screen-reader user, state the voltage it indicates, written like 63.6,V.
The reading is 7,V
